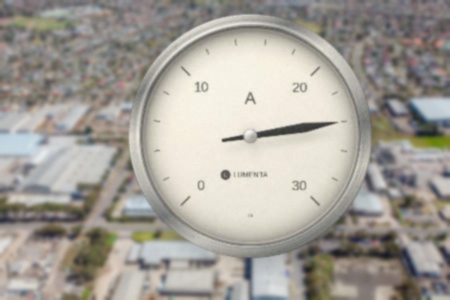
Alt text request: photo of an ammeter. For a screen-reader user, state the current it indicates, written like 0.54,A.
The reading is 24,A
